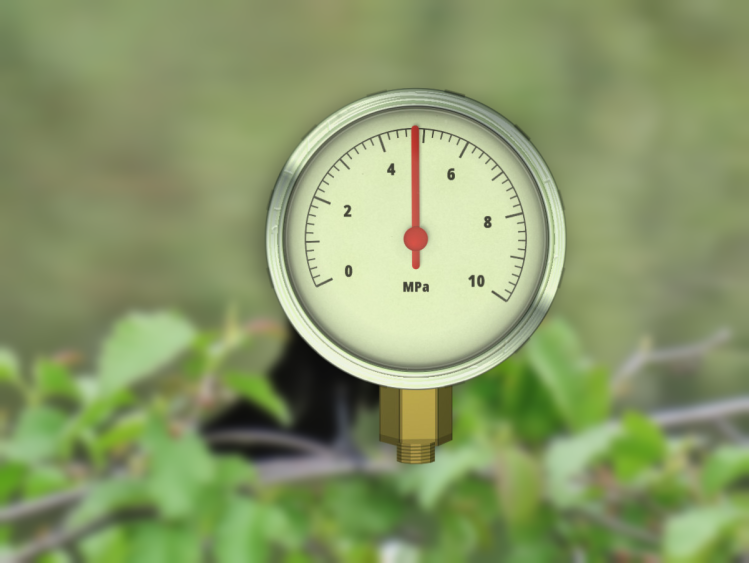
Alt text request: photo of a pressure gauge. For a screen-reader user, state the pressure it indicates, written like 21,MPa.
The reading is 4.8,MPa
